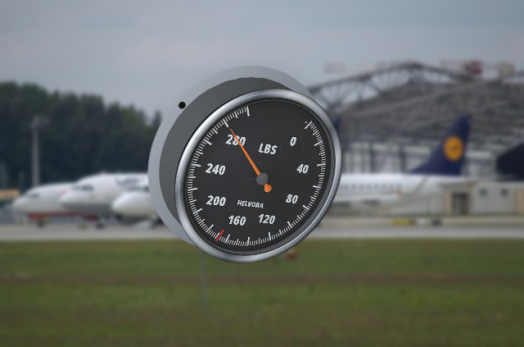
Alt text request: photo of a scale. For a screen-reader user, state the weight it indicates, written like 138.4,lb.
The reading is 280,lb
